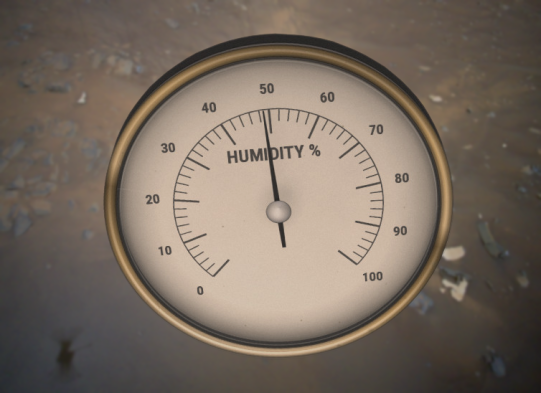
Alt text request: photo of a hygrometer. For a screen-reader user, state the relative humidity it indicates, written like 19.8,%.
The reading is 49,%
